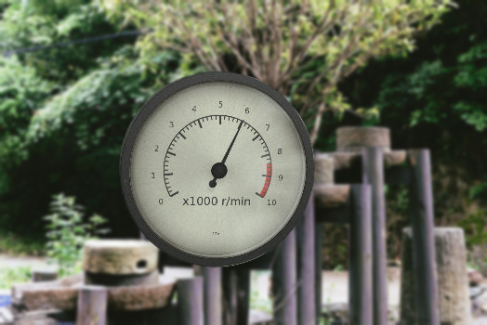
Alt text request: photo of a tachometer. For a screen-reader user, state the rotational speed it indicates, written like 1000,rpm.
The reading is 6000,rpm
